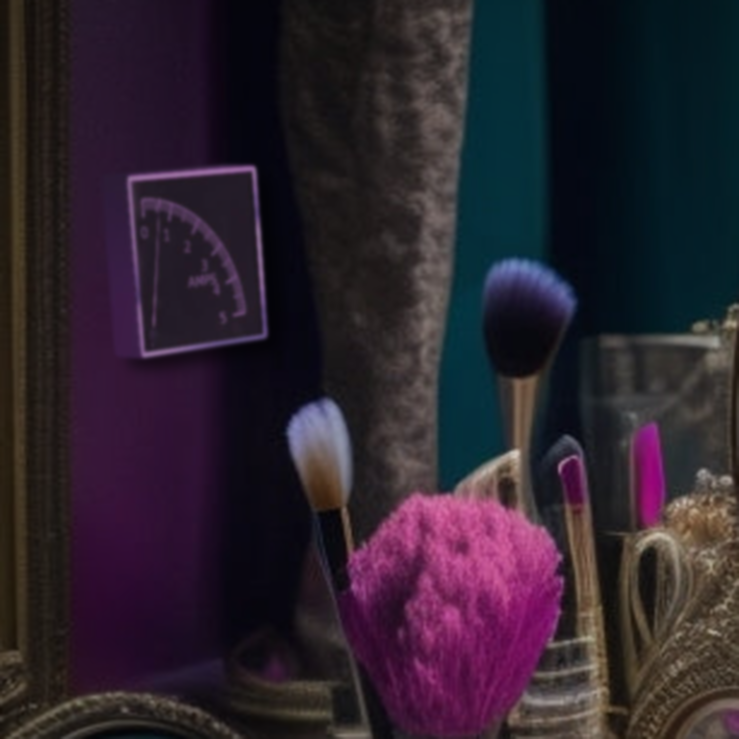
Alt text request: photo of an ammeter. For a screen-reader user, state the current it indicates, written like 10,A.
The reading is 0.5,A
